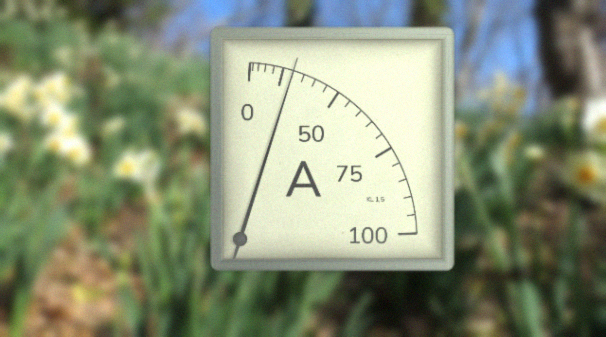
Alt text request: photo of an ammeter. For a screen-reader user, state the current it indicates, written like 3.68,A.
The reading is 30,A
